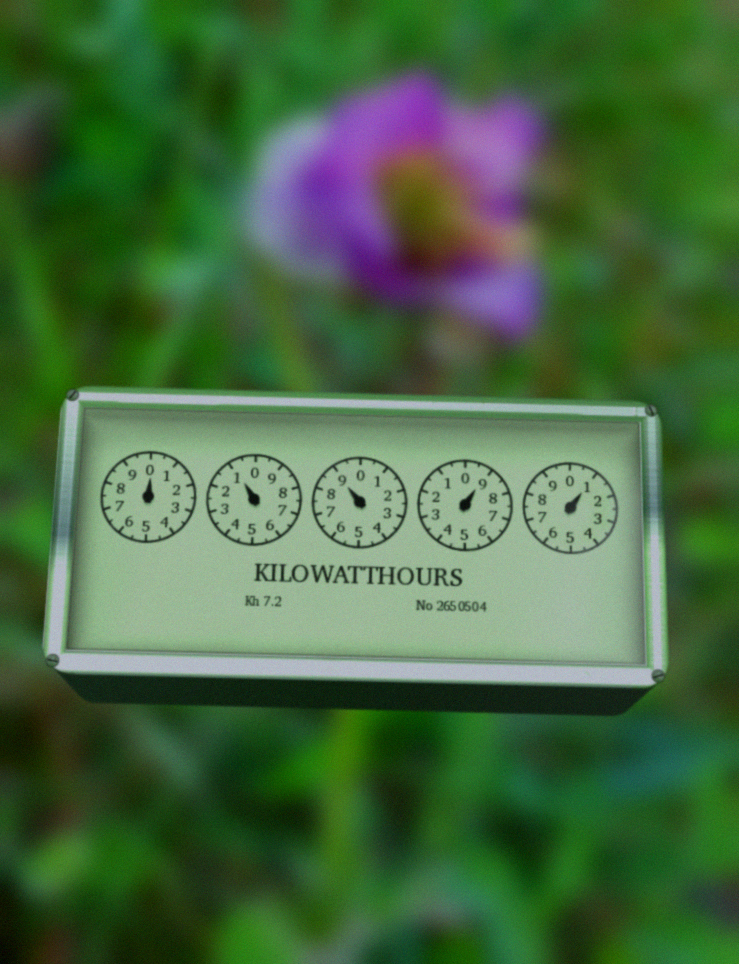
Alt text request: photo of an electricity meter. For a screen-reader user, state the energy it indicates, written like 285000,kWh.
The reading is 891,kWh
